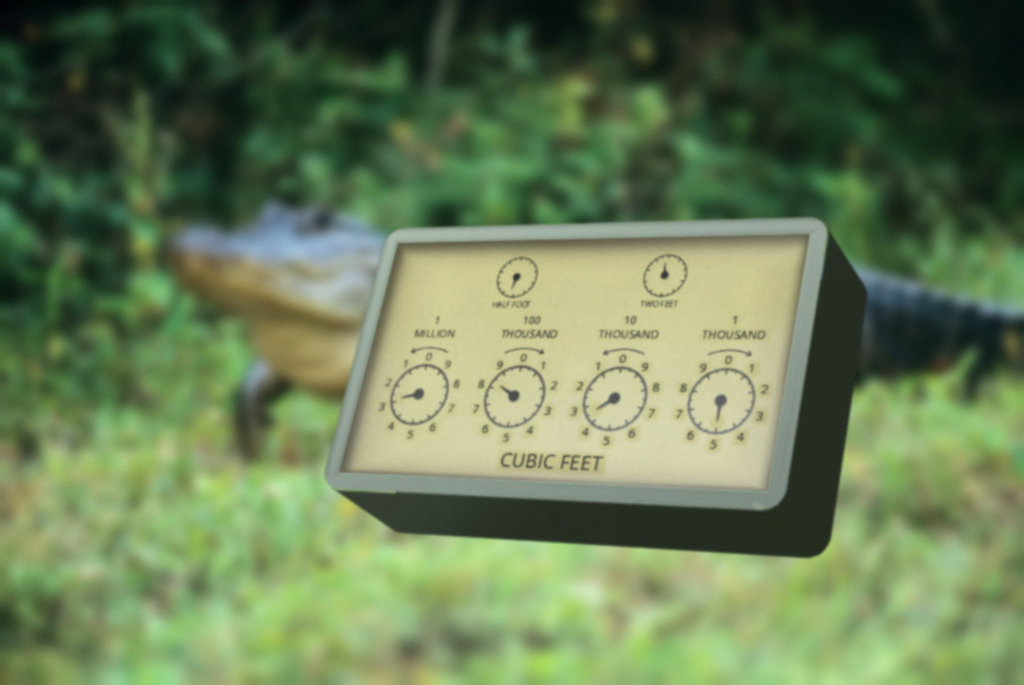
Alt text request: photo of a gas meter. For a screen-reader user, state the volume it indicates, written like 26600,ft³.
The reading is 283500,ft³
